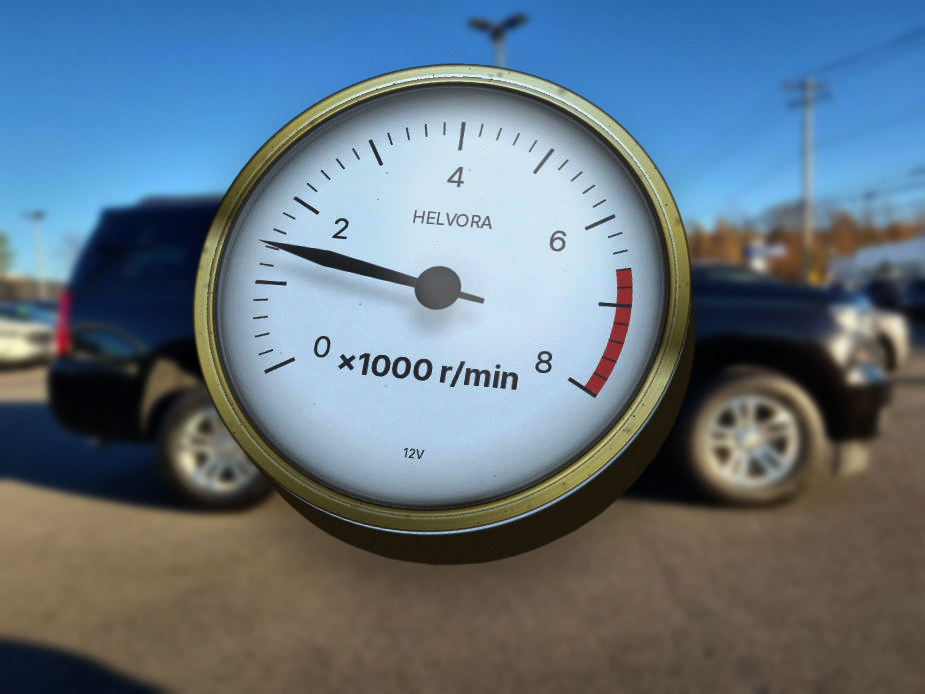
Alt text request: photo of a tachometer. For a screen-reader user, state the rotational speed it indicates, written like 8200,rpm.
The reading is 1400,rpm
